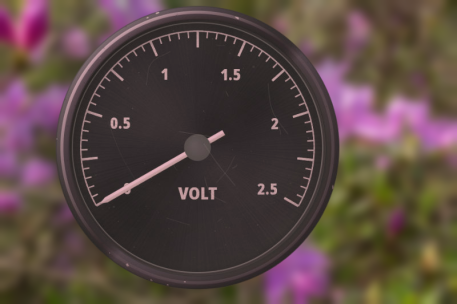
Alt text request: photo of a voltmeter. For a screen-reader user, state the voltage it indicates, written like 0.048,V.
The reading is 0,V
